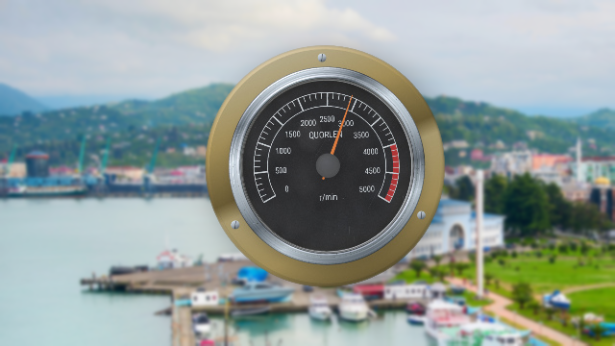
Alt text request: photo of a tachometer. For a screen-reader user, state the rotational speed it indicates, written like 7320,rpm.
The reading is 2900,rpm
